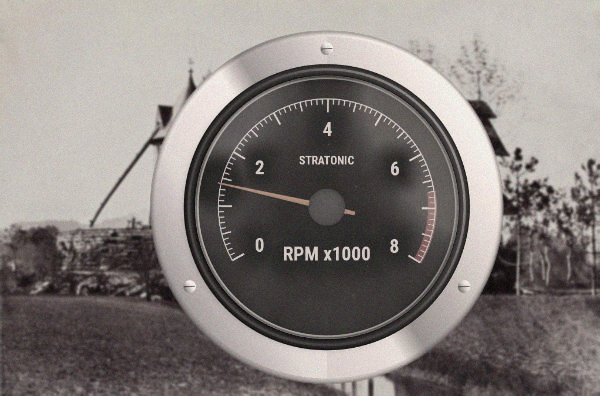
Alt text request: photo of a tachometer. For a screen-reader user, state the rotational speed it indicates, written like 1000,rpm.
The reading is 1400,rpm
